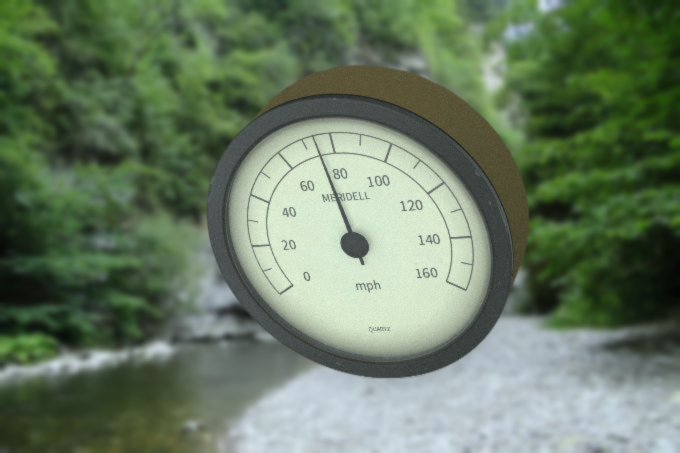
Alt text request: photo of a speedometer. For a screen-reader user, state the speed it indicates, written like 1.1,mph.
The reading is 75,mph
